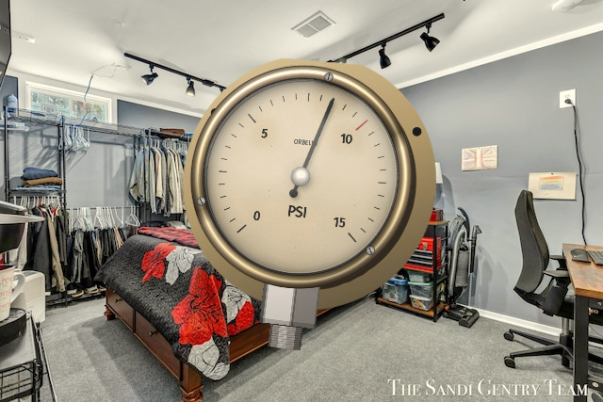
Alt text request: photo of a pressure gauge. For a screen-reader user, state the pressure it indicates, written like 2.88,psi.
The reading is 8.5,psi
